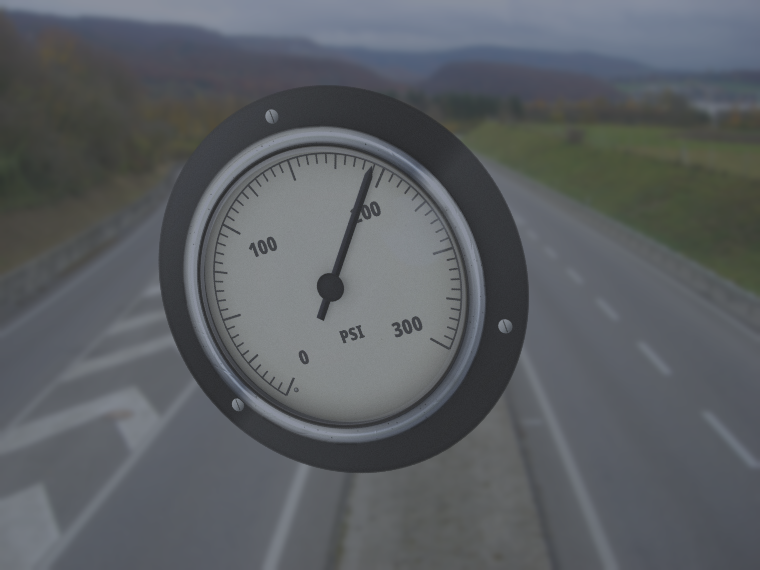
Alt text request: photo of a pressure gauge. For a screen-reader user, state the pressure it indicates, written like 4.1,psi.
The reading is 195,psi
